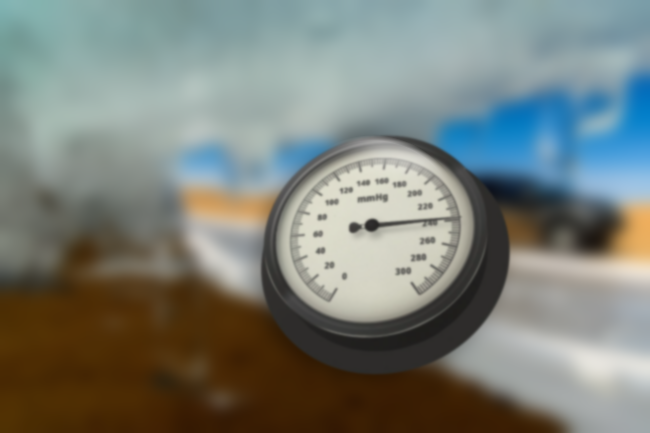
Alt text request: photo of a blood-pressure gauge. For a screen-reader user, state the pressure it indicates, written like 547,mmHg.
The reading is 240,mmHg
